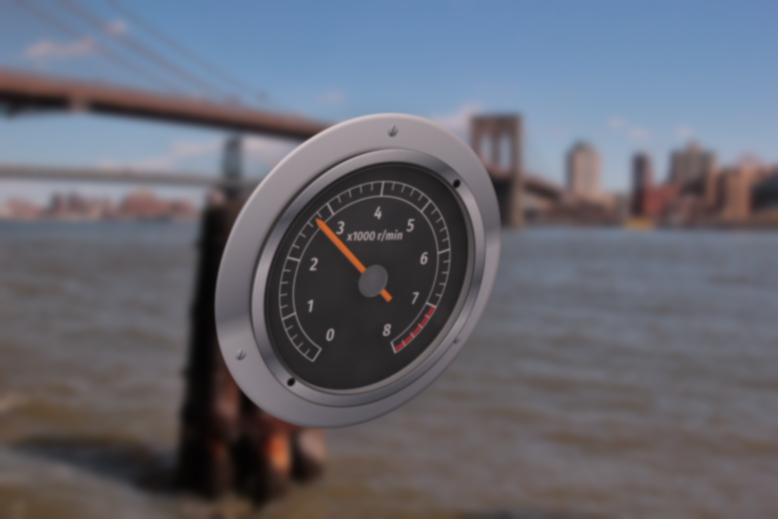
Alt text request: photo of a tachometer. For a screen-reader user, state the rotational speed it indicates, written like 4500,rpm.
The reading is 2700,rpm
